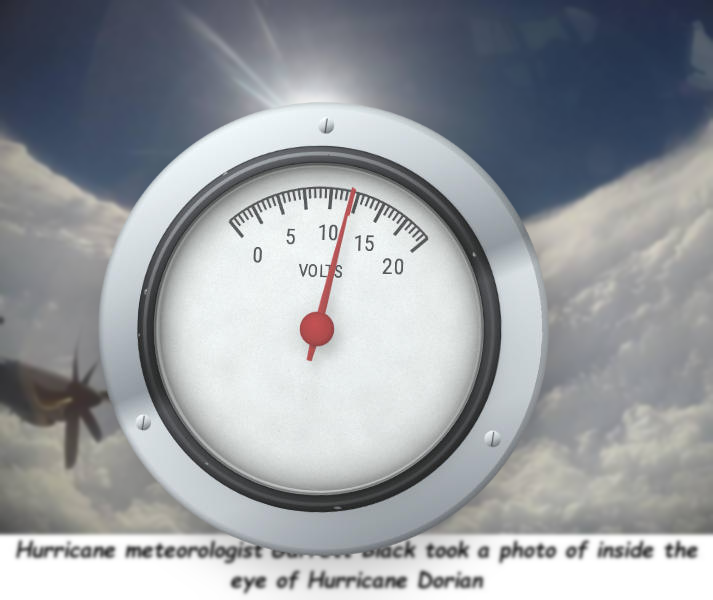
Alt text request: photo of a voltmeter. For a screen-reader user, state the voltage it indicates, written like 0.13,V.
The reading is 12,V
